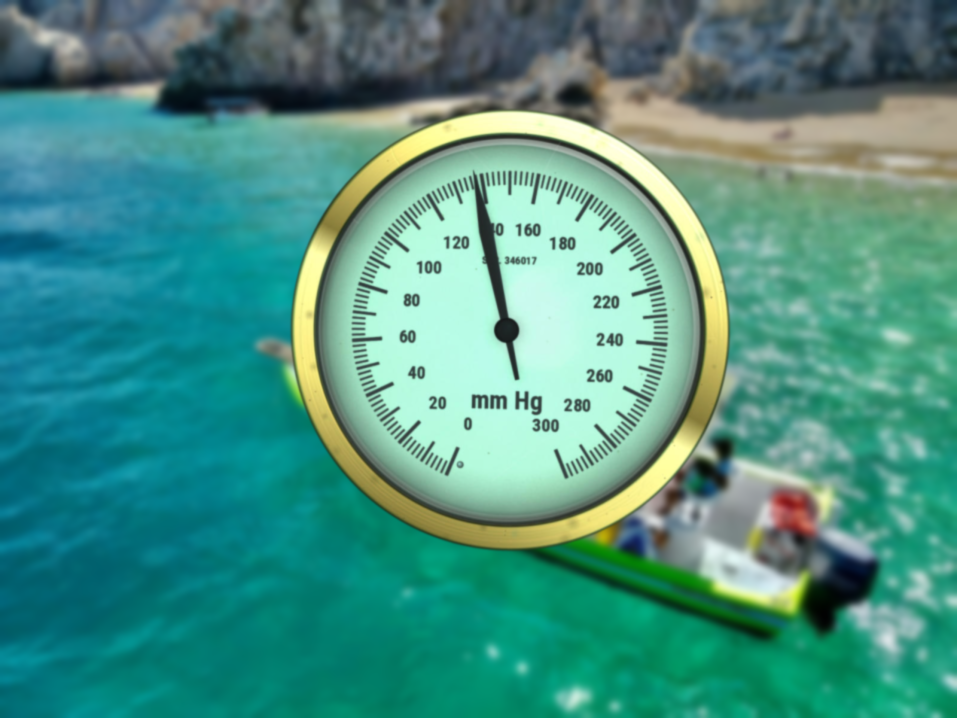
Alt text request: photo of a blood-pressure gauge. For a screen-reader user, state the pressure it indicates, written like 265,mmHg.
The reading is 138,mmHg
